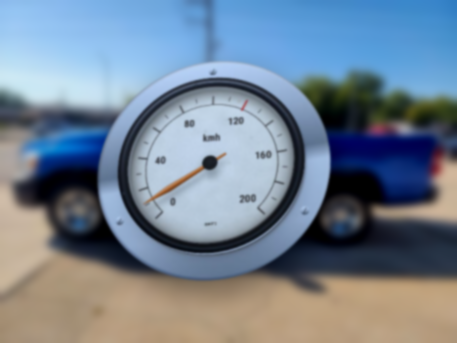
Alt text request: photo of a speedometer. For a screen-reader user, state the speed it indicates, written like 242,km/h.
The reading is 10,km/h
